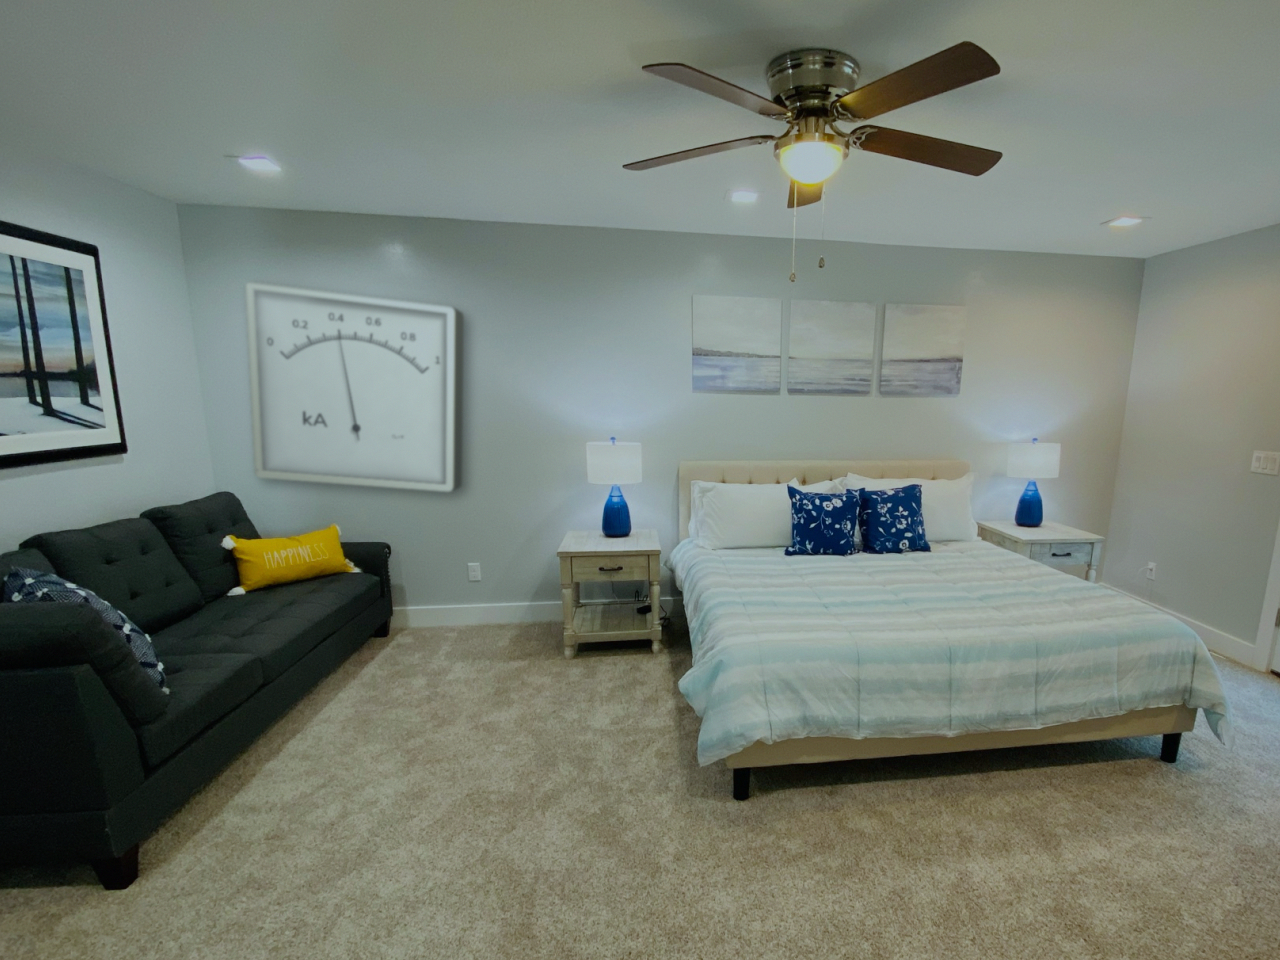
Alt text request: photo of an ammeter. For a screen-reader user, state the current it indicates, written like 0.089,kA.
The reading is 0.4,kA
